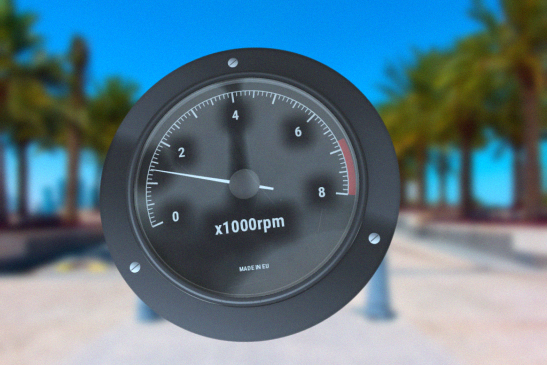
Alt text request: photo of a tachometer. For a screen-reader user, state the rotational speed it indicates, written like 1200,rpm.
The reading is 1300,rpm
